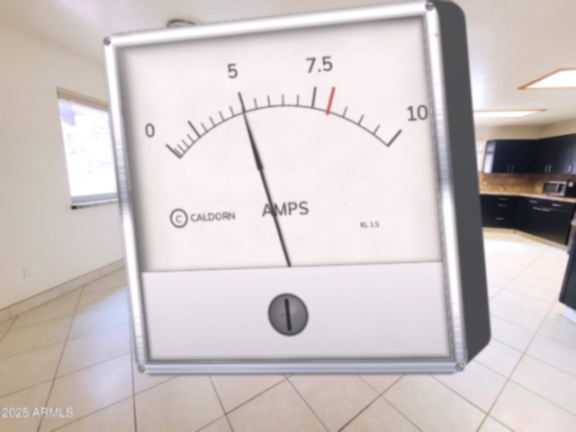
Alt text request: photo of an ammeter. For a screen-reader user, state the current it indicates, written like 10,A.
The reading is 5,A
